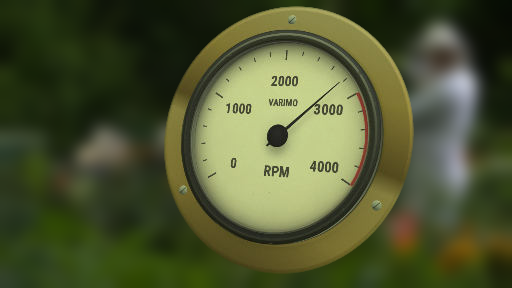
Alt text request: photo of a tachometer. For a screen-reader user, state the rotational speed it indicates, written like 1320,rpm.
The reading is 2800,rpm
